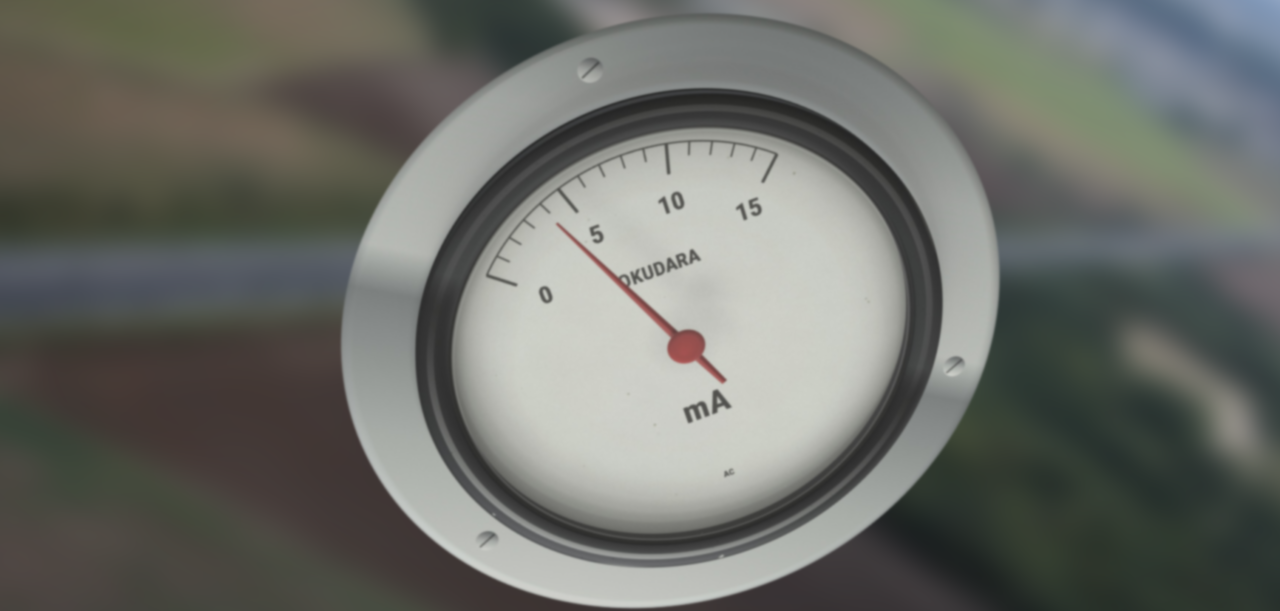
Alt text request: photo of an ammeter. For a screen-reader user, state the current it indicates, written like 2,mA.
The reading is 4,mA
